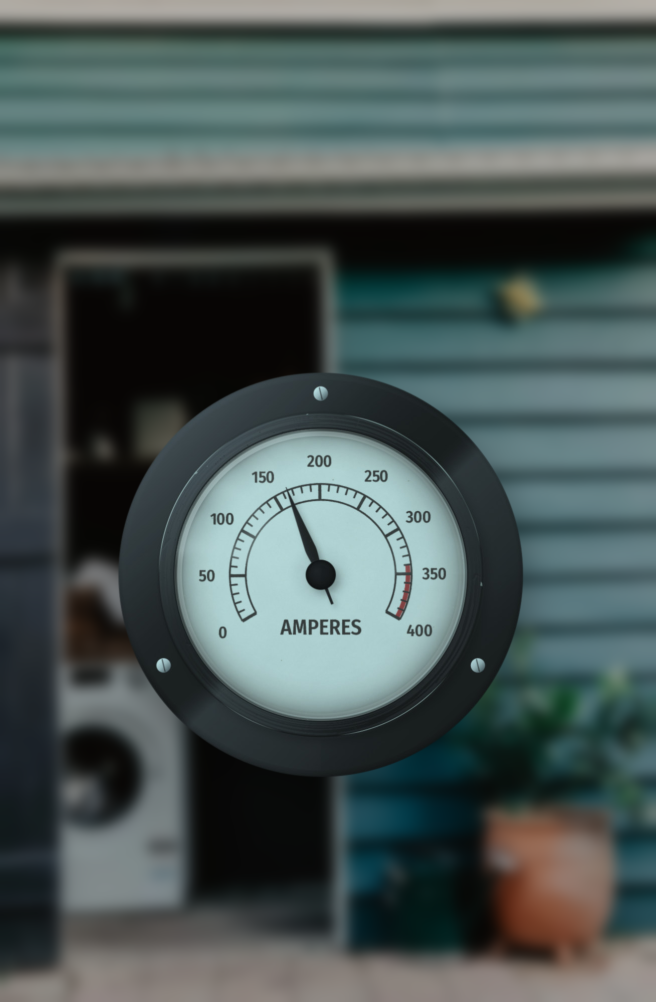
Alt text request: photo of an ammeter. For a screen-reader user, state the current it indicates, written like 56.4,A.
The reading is 165,A
